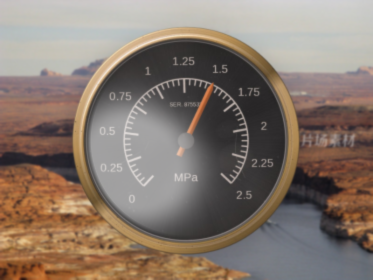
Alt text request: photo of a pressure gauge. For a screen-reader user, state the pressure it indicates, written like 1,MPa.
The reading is 1.5,MPa
